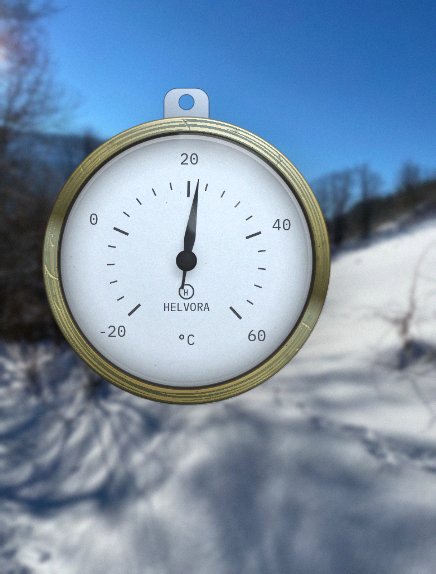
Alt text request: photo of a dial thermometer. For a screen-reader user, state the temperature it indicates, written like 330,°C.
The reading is 22,°C
